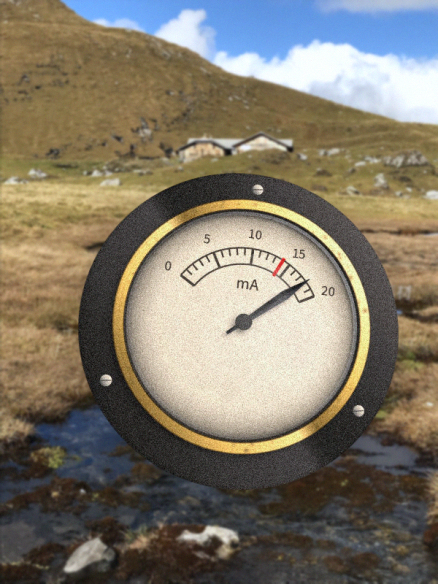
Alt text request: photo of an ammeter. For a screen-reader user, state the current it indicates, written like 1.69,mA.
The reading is 18,mA
